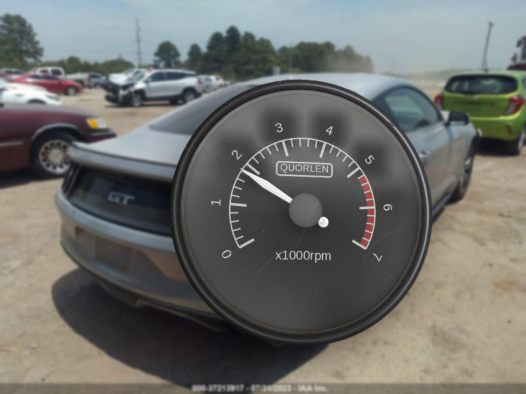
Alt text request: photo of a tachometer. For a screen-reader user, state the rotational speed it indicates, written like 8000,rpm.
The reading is 1800,rpm
